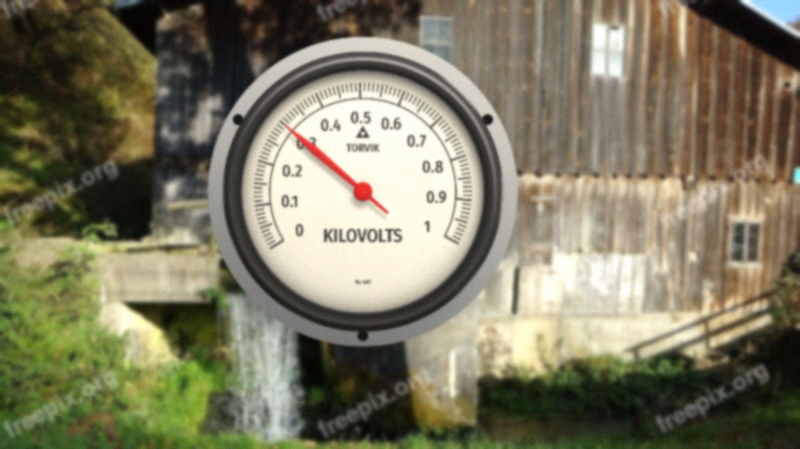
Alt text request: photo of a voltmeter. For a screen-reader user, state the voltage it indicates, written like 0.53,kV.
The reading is 0.3,kV
